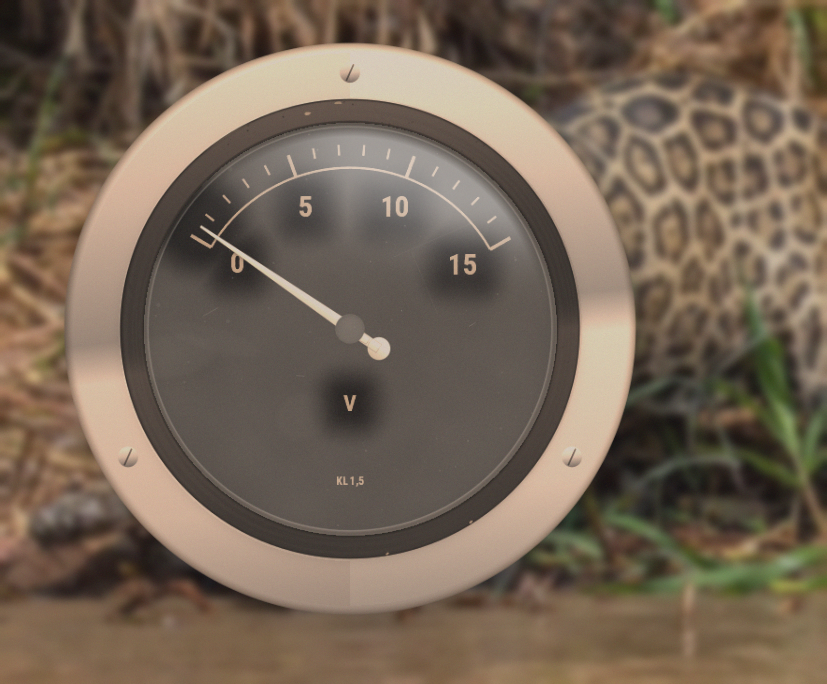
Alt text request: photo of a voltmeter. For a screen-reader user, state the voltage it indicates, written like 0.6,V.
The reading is 0.5,V
